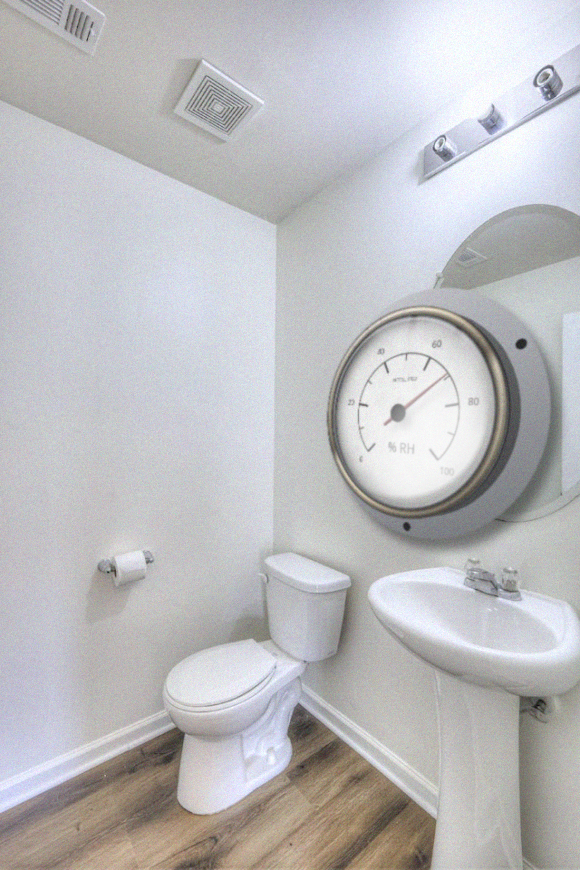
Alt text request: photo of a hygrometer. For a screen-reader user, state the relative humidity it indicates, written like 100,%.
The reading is 70,%
